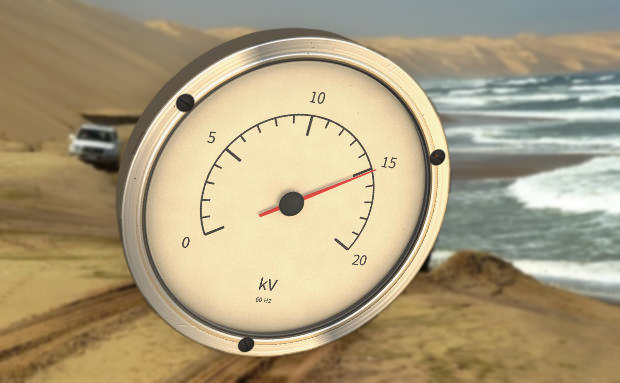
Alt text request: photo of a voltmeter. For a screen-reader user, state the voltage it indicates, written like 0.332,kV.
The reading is 15,kV
